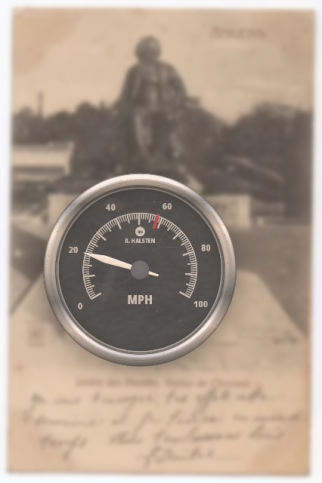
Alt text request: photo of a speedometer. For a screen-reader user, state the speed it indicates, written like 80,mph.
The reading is 20,mph
